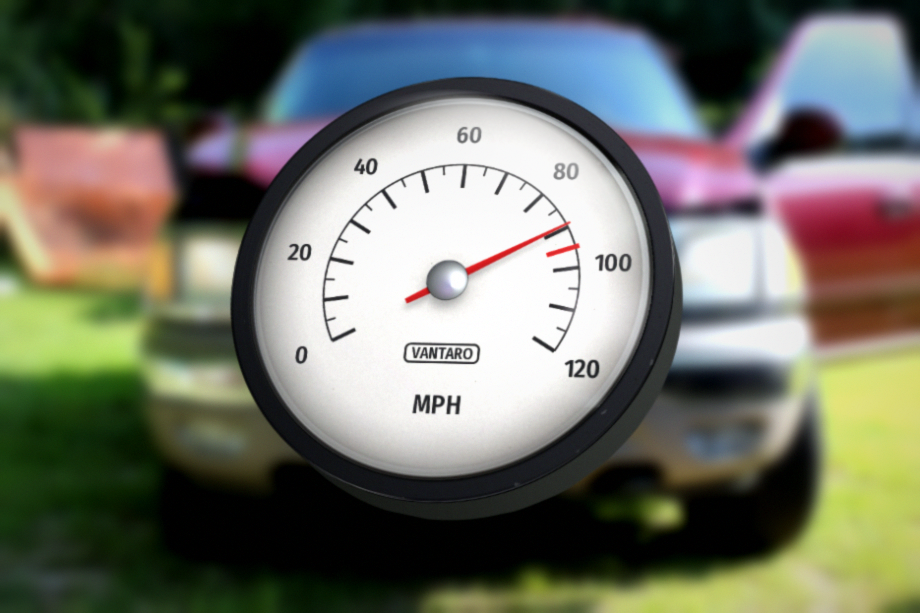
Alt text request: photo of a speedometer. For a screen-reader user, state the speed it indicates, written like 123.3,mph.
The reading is 90,mph
